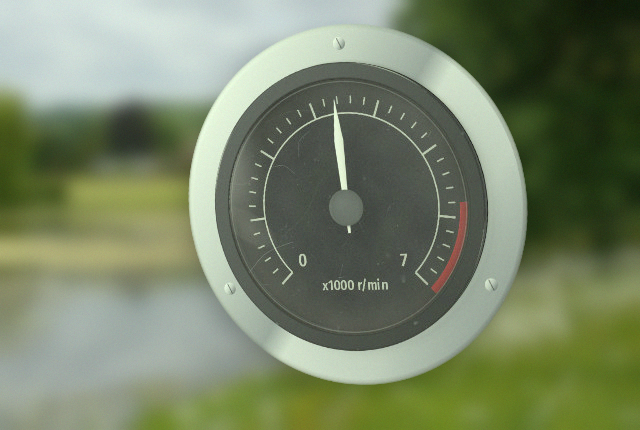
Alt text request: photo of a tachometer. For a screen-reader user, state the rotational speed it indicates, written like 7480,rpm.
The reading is 3400,rpm
